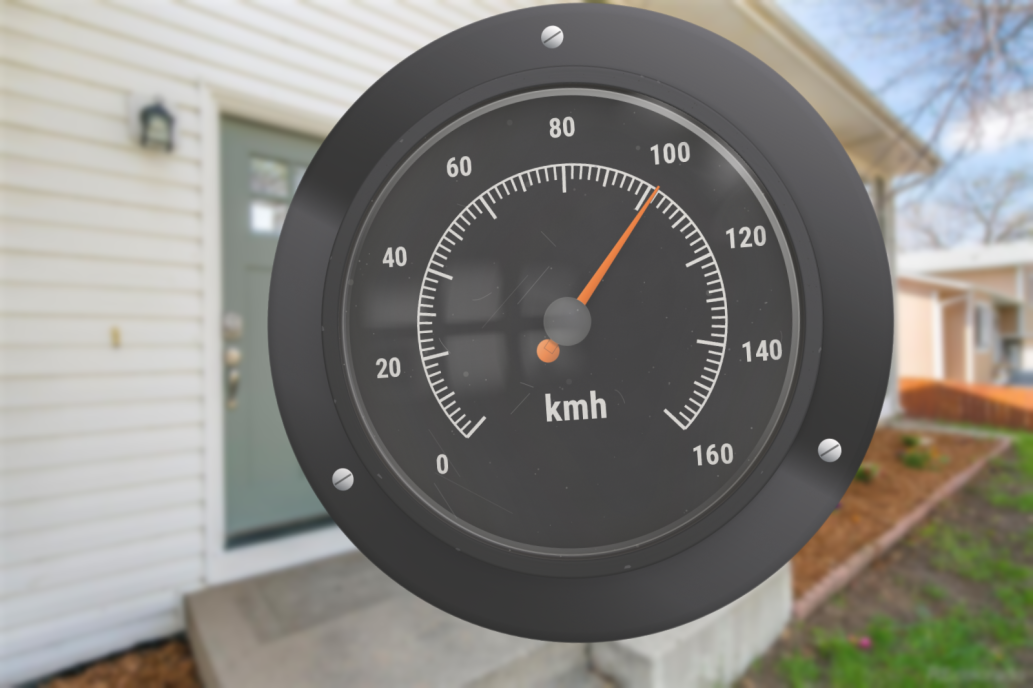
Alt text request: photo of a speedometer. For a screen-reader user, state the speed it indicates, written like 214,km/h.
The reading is 102,km/h
